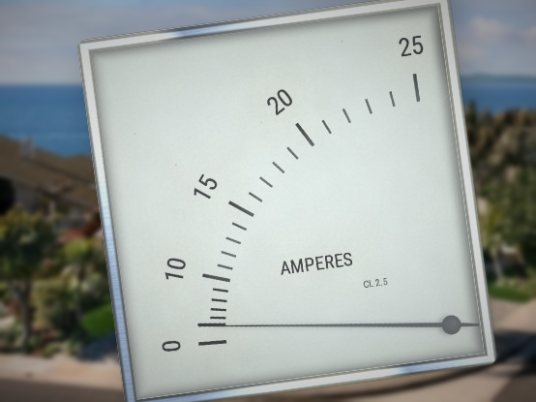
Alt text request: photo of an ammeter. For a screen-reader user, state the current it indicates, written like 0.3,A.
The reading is 5,A
